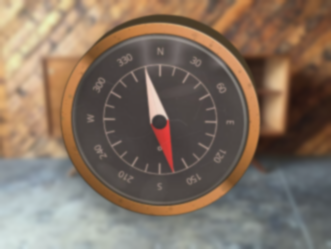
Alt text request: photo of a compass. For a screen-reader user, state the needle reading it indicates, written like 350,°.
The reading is 165,°
